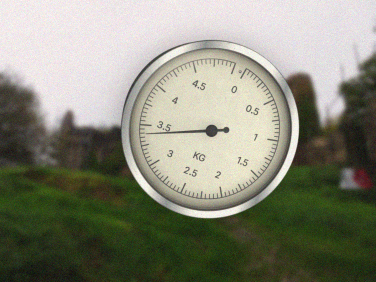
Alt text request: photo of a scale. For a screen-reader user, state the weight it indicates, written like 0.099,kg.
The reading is 3.4,kg
